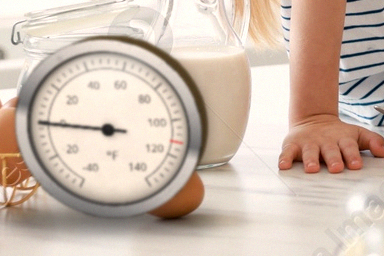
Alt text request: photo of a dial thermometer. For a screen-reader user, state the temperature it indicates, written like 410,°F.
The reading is 0,°F
